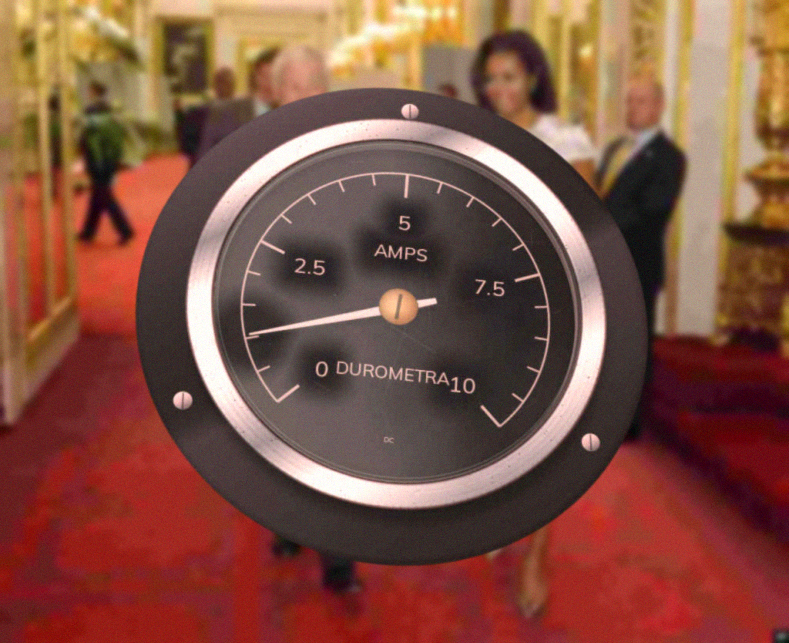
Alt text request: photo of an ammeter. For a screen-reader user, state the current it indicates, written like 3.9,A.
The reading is 1,A
